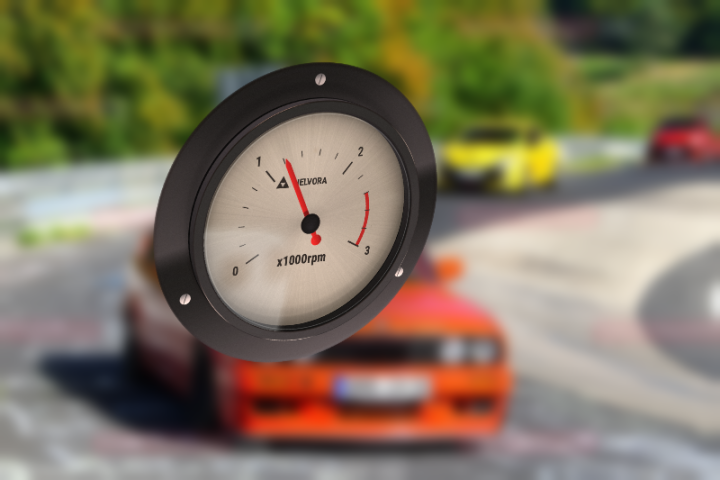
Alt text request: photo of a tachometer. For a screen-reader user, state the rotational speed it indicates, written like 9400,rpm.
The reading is 1200,rpm
